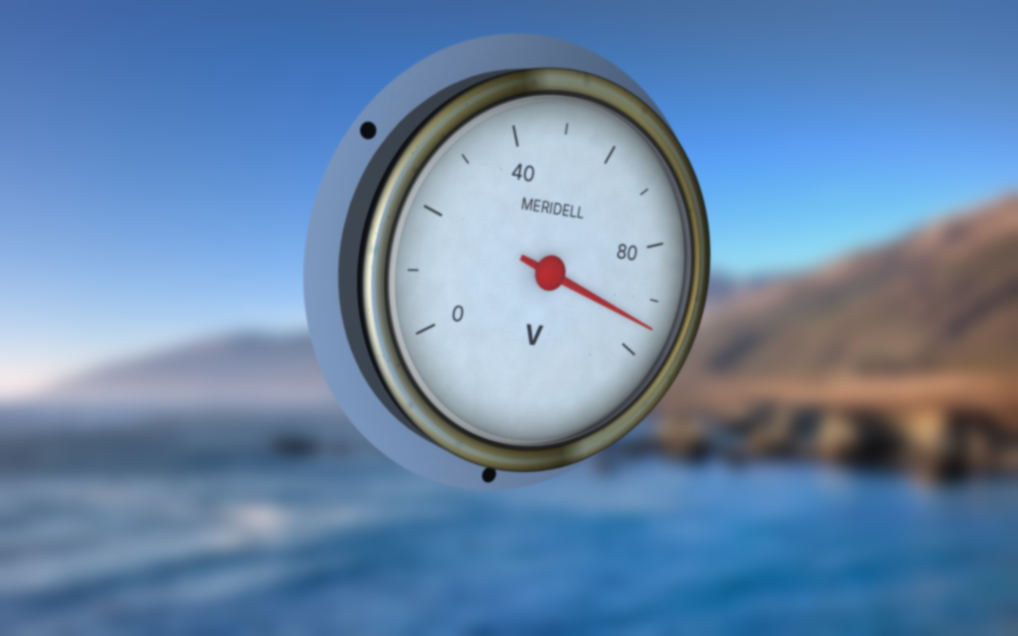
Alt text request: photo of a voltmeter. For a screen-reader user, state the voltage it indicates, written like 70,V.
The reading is 95,V
